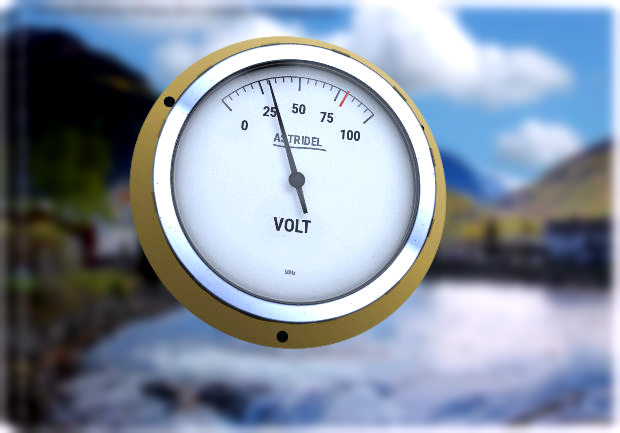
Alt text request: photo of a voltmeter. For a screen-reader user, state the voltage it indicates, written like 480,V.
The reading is 30,V
